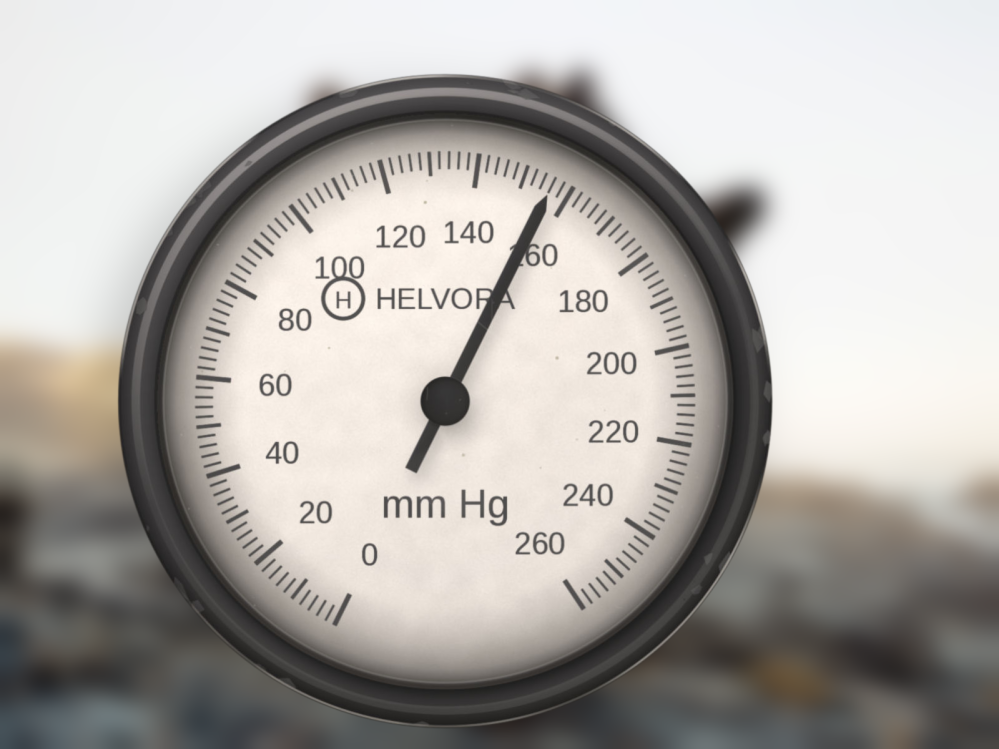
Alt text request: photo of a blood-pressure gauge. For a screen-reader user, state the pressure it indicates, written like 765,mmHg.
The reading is 156,mmHg
